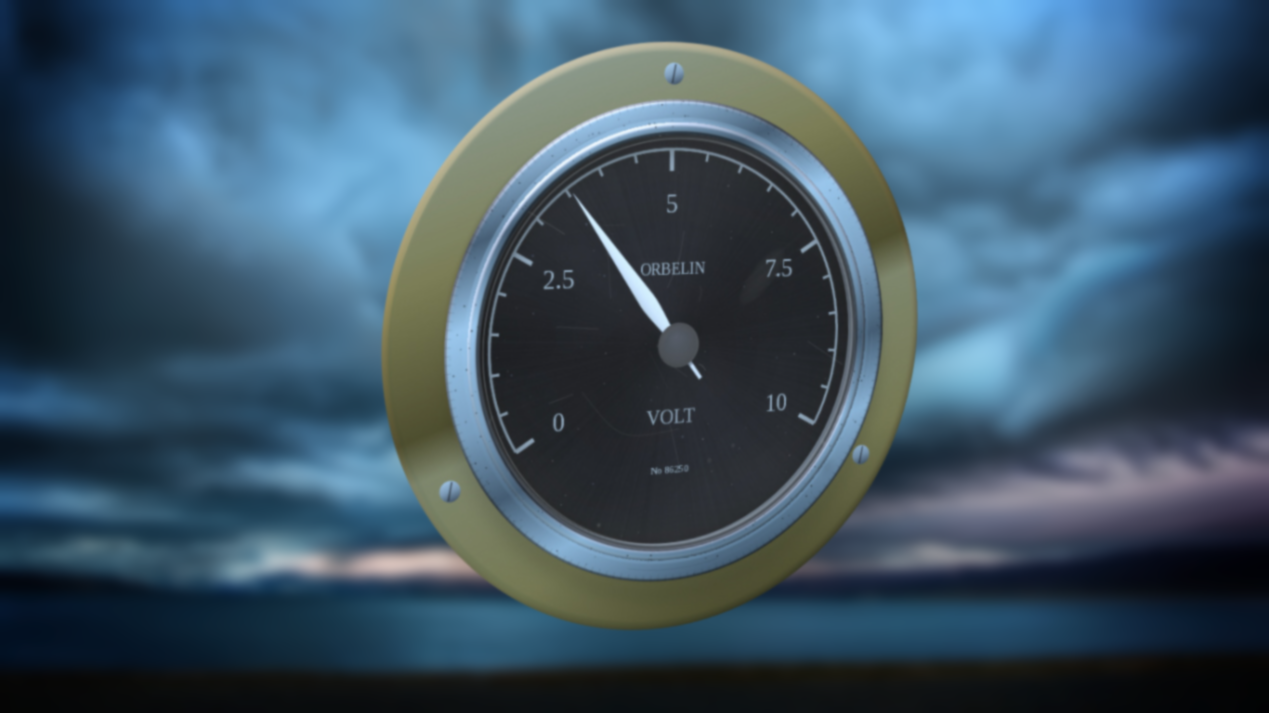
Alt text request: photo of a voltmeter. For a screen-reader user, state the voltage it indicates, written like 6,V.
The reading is 3.5,V
